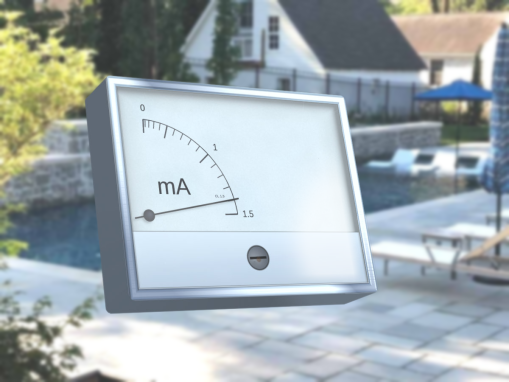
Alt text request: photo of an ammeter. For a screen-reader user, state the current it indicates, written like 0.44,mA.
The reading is 1.4,mA
